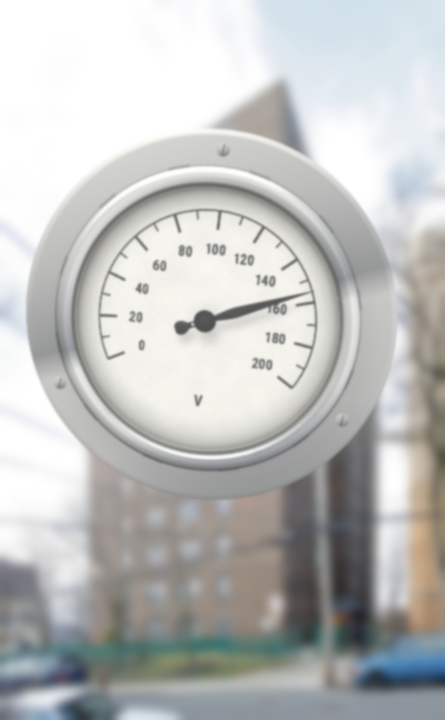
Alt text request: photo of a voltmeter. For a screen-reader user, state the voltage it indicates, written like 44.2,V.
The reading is 155,V
